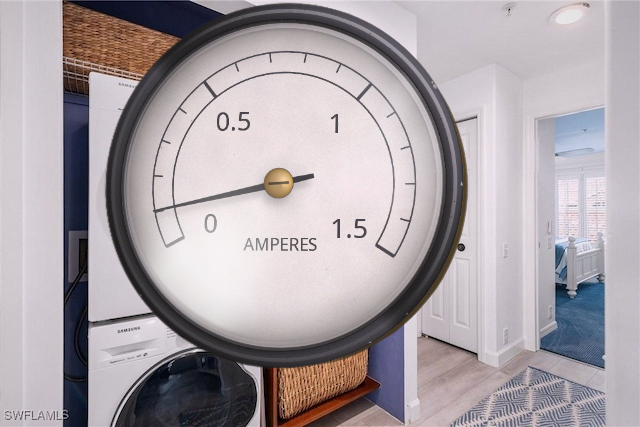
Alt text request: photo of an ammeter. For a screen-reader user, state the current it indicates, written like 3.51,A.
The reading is 0.1,A
